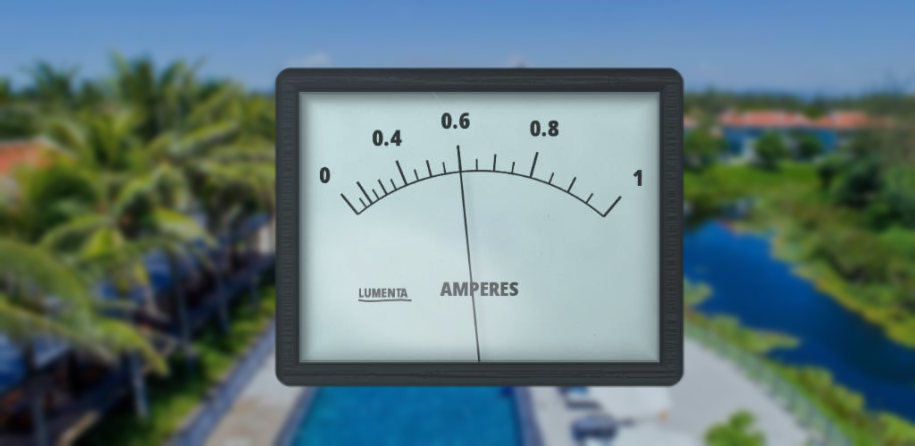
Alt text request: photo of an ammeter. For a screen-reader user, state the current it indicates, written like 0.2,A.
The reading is 0.6,A
